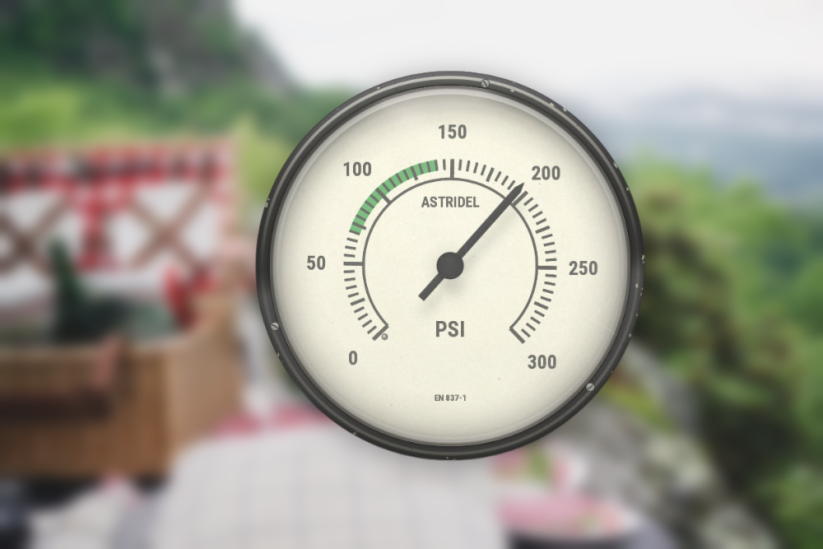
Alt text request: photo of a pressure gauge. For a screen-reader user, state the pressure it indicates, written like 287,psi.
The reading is 195,psi
